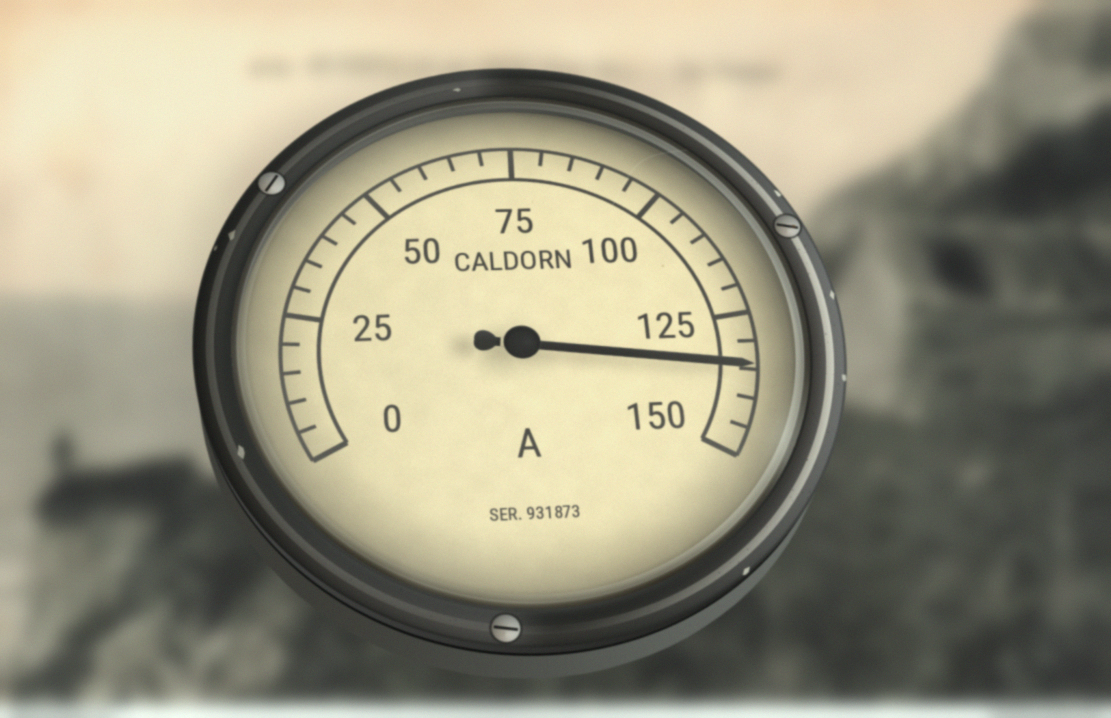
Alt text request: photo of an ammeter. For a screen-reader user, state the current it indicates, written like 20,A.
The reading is 135,A
